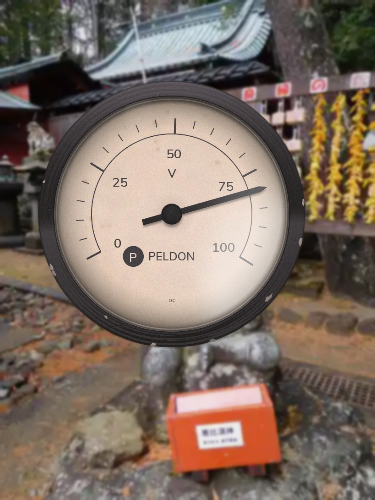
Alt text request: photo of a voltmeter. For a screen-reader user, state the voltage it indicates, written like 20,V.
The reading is 80,V
